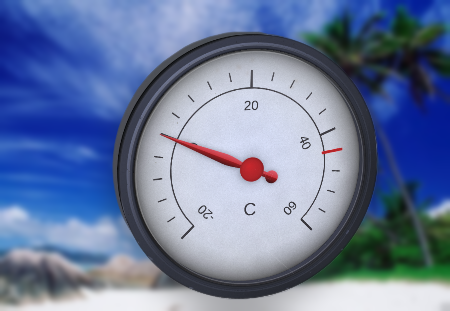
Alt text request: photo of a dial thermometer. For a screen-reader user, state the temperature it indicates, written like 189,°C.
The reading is 0,°C
